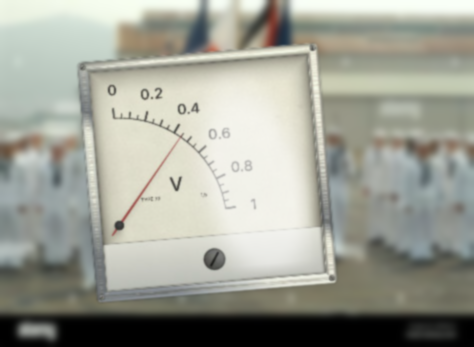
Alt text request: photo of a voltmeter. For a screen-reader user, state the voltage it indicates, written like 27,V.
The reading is 0.45,V
